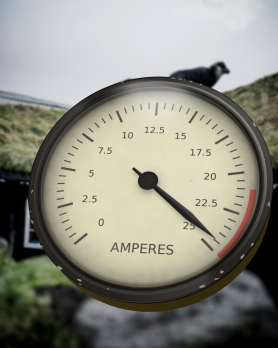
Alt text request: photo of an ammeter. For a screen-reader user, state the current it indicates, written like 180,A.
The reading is 24.5,A
